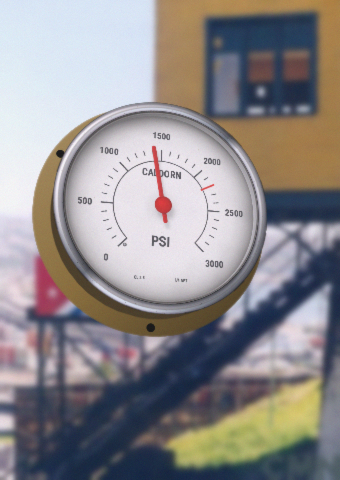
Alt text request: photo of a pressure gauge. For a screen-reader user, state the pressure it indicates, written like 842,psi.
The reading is 1400,psi
